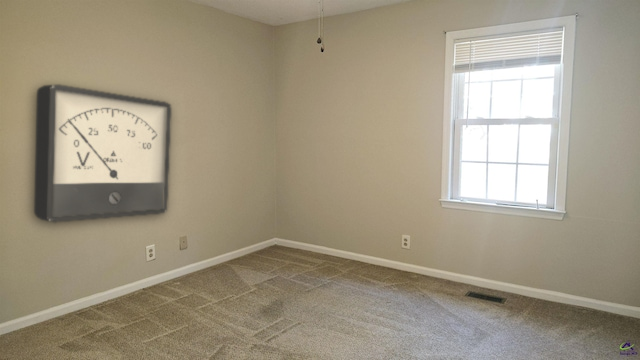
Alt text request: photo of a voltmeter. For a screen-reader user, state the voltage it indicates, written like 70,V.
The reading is 10,V
